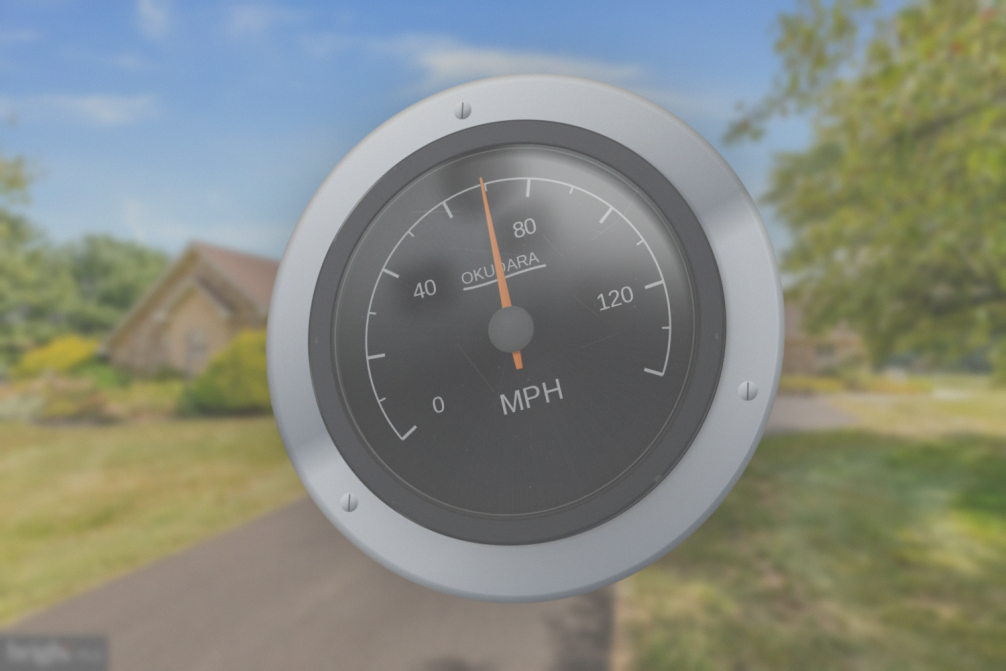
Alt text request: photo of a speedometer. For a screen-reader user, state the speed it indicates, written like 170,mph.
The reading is 70,mph
